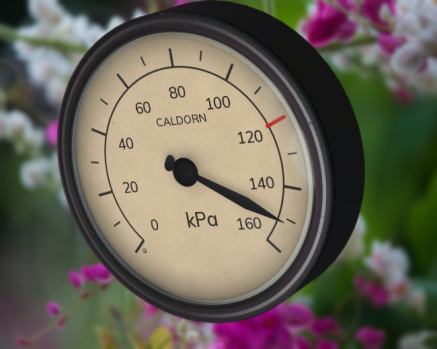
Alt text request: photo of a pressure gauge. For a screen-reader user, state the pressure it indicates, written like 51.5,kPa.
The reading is 150,kPa
